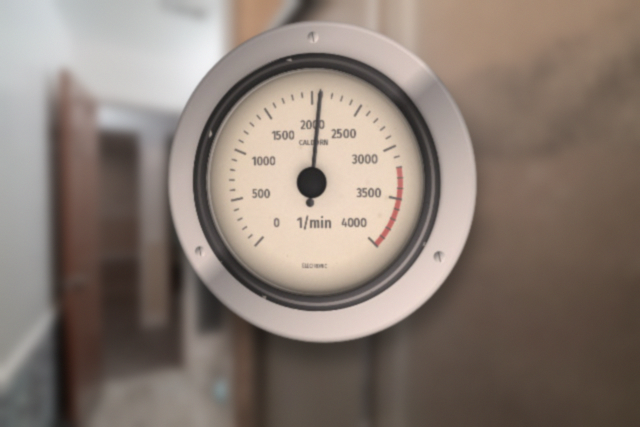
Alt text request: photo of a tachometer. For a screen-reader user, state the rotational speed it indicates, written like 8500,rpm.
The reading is 2100,rpm
